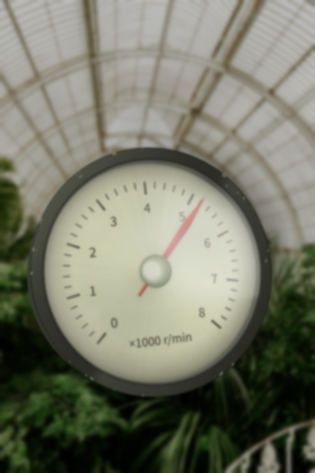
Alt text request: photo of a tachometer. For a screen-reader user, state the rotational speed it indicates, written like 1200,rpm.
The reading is 5200,rpm
